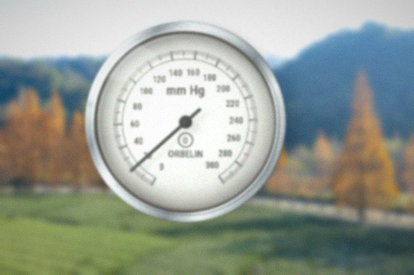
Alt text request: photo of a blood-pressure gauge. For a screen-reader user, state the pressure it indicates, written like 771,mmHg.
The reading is 20,mmHg
